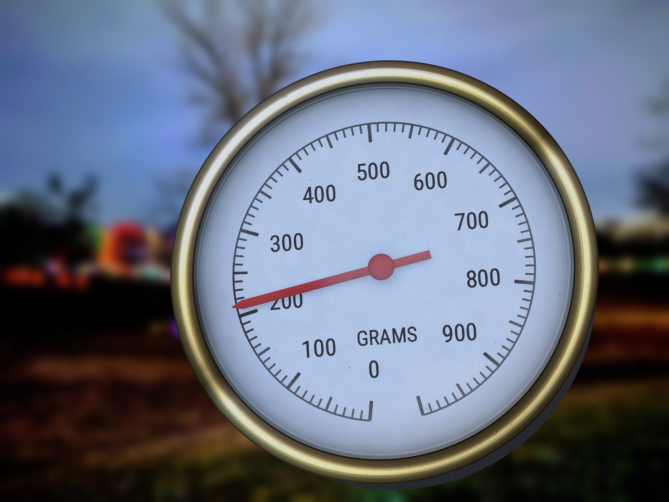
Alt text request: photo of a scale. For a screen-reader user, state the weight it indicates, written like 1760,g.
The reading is 210,g
